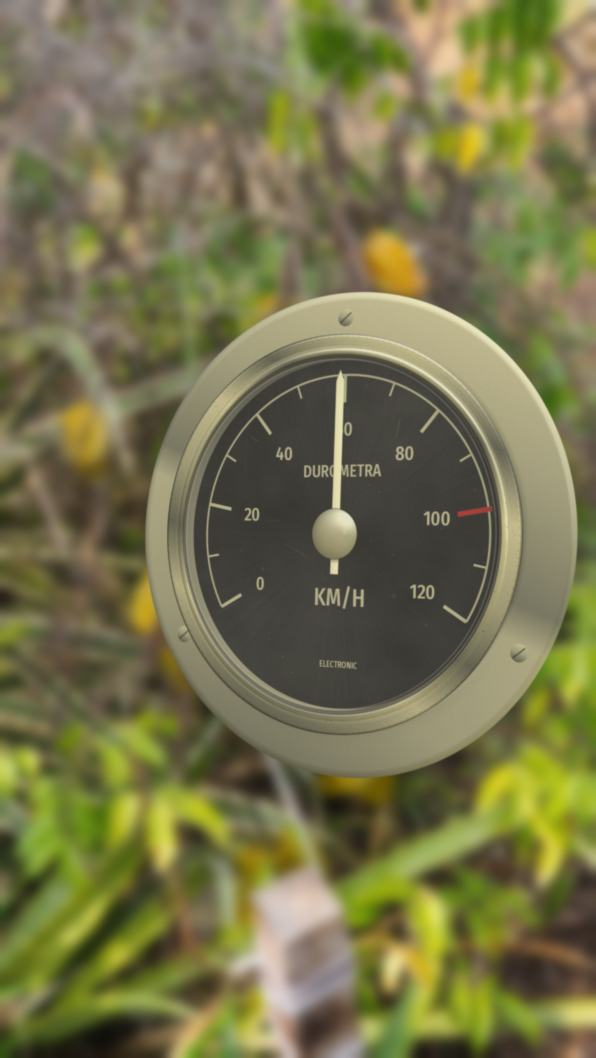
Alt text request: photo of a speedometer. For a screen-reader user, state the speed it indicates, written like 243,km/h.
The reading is 60,km/h
